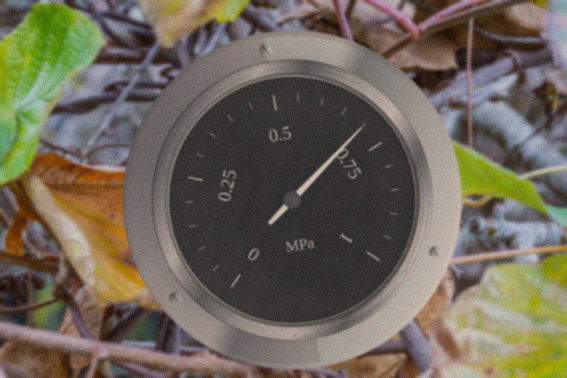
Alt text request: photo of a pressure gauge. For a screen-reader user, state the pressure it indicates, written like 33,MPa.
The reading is 0.7,MPa
